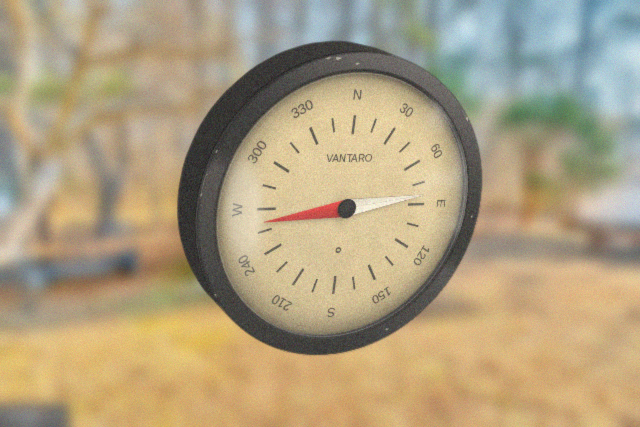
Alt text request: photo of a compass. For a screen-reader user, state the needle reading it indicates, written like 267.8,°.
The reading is 262.5,°
